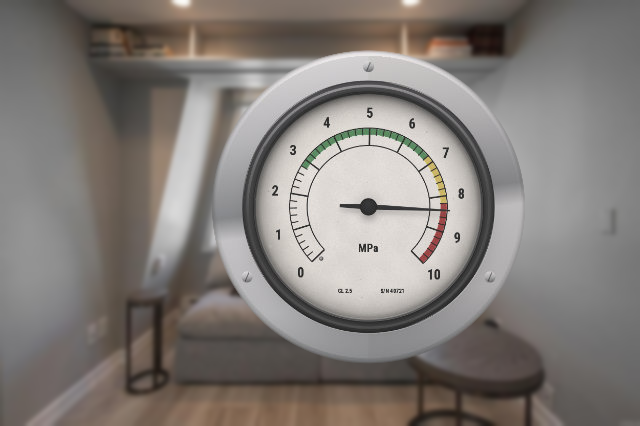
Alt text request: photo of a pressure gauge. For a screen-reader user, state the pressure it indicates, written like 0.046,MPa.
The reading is 8.4,MPa
